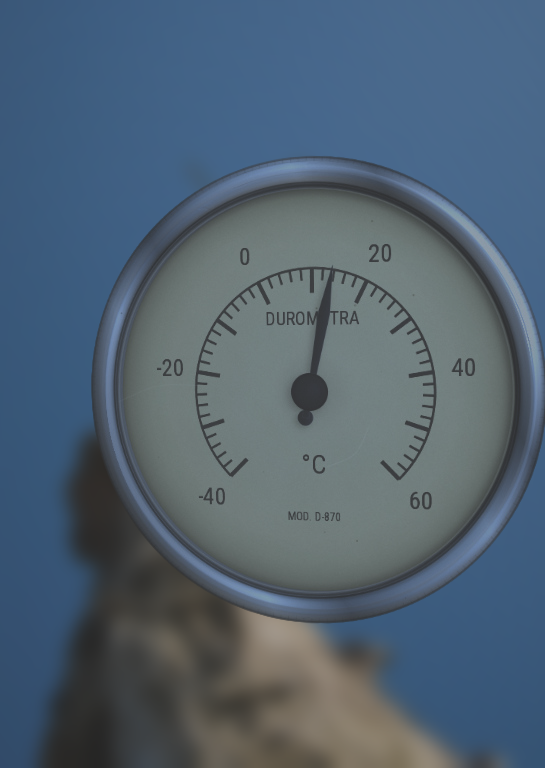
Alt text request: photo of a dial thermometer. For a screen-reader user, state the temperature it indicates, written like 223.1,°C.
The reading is 14,°C
